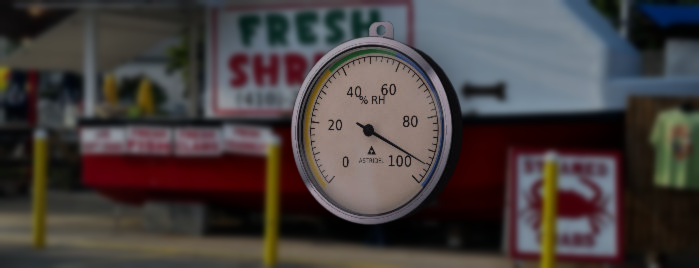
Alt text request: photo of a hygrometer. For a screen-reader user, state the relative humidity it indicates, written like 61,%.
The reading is 94,%
